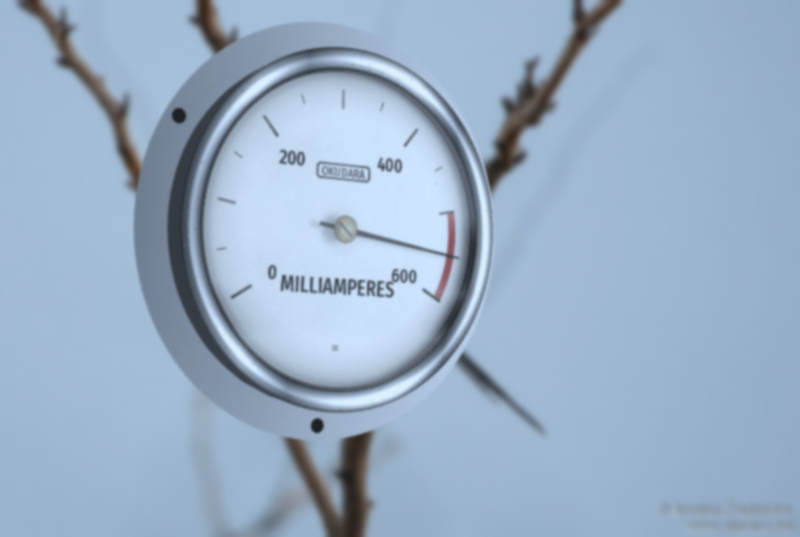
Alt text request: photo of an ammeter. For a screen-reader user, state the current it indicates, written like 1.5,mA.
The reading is 550,mA
